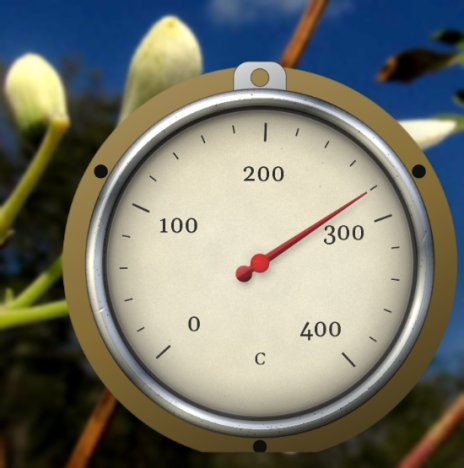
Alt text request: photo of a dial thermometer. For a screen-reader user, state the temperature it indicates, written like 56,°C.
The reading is 280,°C
